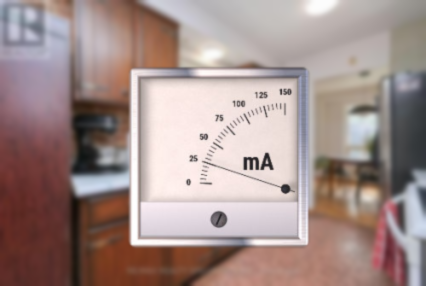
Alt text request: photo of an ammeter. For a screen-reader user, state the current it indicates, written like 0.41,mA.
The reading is 25,mA
